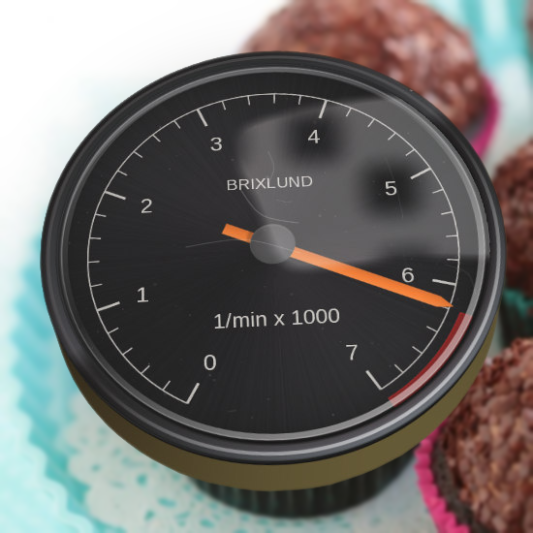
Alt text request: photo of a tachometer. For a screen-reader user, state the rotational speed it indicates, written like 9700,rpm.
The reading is 6200,rpm
